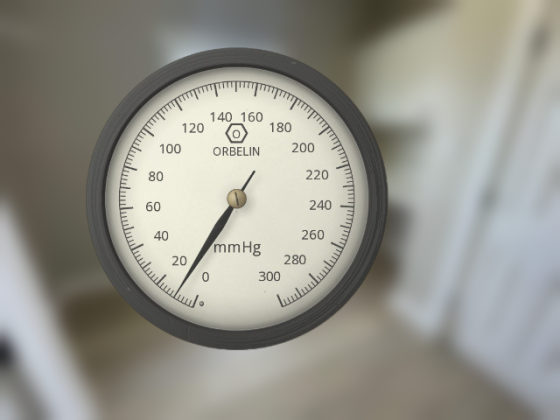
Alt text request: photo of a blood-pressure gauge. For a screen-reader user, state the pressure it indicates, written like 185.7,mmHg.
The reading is 10,mmHg
